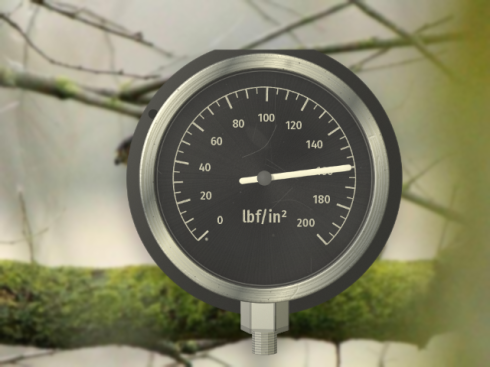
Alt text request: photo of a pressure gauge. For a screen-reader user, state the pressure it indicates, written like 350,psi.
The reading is 160,psi
